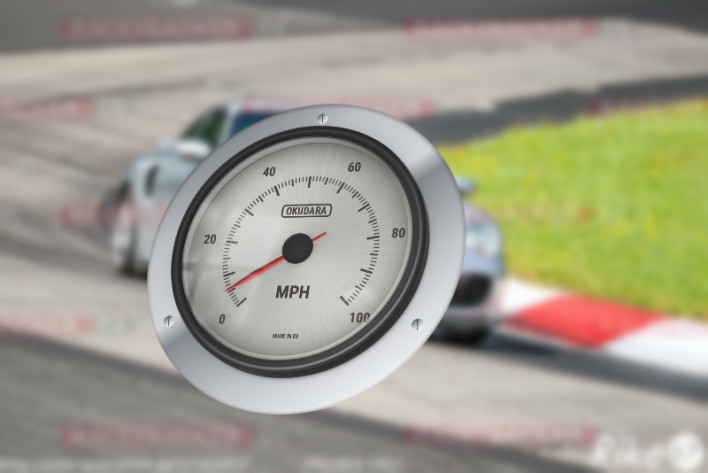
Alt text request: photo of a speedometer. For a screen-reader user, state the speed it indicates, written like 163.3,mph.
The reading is 5,mph
